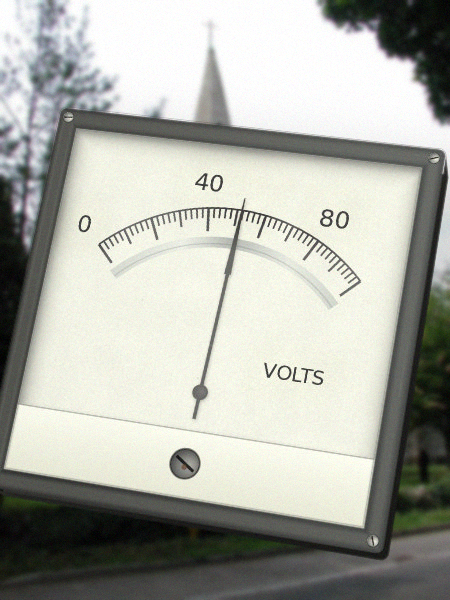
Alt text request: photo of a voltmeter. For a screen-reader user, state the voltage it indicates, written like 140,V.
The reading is 52,V
